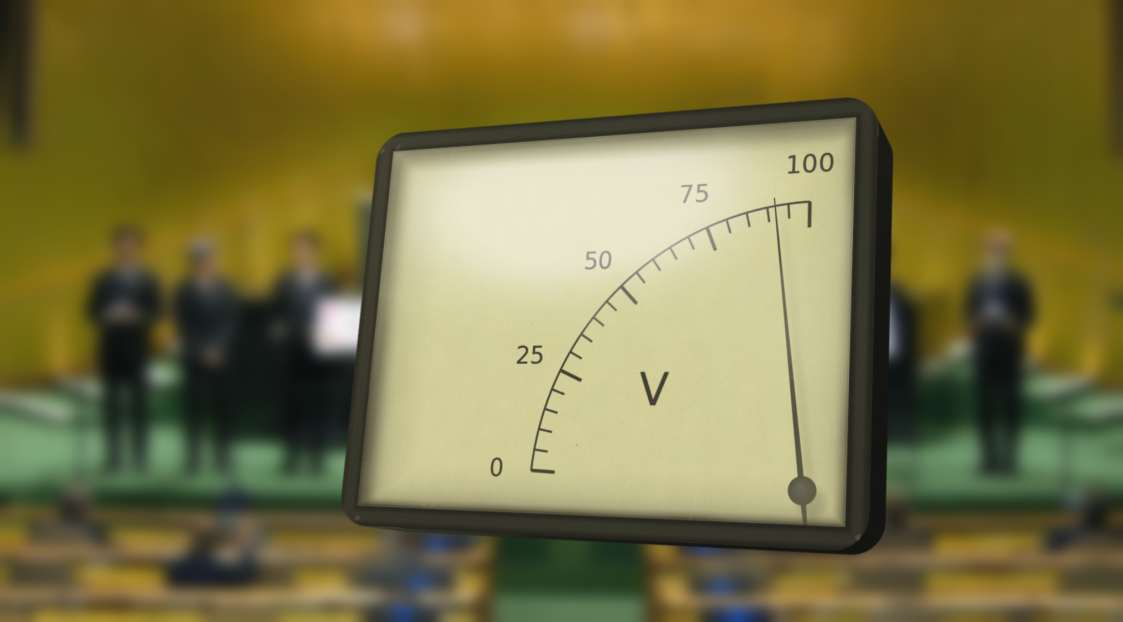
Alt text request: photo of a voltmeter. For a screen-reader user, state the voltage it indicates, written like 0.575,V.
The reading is 92.5,V
